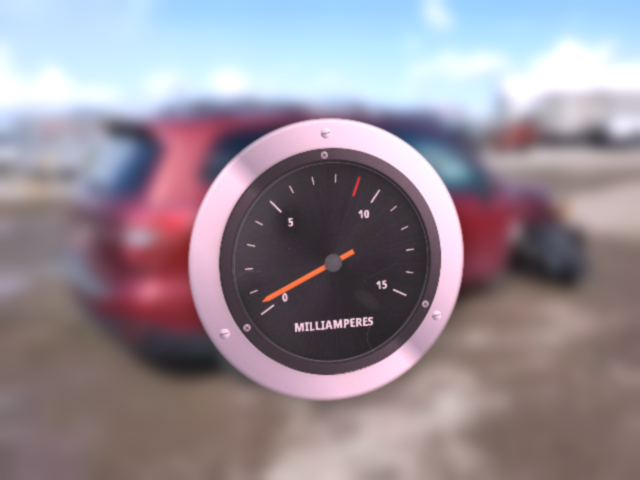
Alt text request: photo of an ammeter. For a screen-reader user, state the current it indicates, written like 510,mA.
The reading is 0.5,mA
